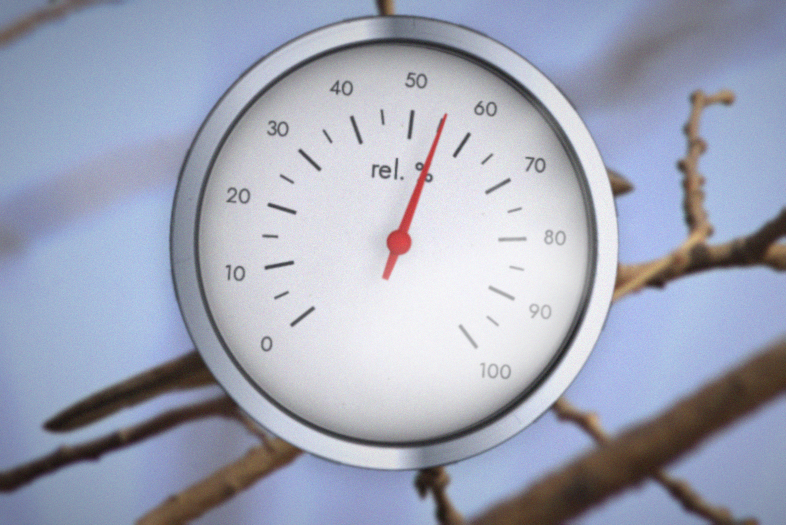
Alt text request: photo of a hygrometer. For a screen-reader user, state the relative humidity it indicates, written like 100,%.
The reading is 55,%
